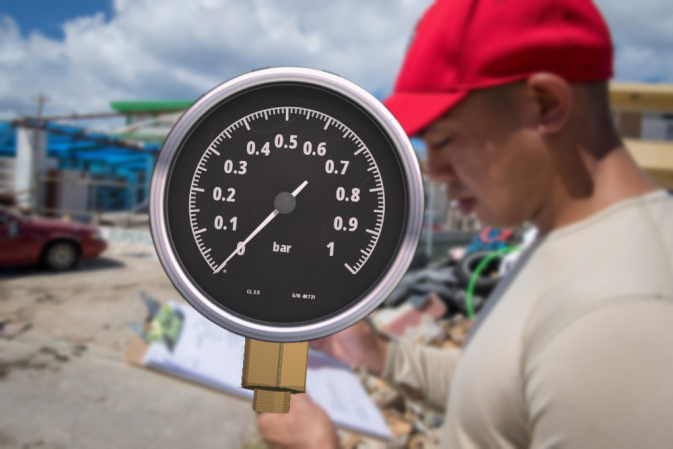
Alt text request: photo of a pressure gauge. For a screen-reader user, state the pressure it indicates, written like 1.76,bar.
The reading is 0,bar
